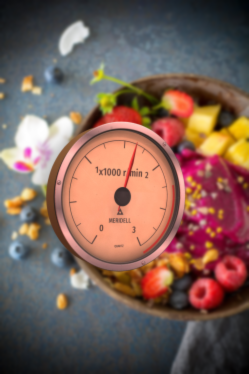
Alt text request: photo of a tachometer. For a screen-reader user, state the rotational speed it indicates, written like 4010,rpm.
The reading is 1625,rpm
